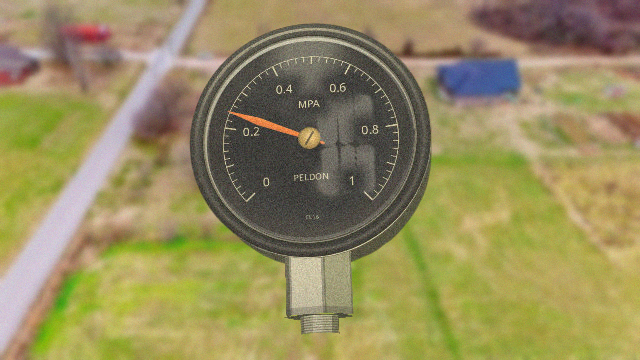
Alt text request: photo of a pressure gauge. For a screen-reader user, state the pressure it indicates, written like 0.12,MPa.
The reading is 0.24,MPa
